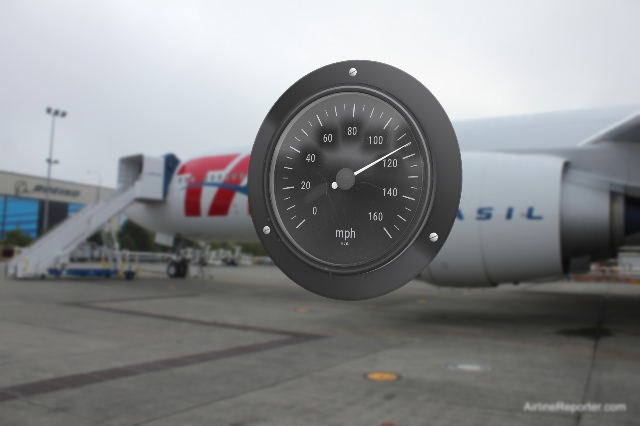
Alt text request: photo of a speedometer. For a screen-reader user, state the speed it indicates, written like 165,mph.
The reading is 115,mph
